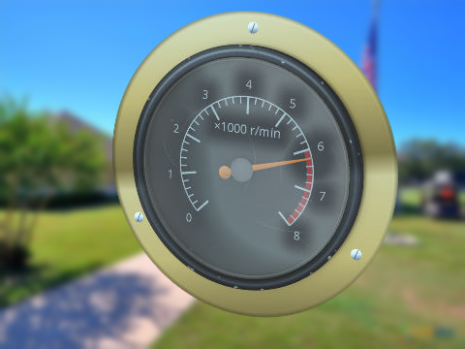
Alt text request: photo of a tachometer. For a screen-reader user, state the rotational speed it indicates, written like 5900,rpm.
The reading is 6200,rpm
